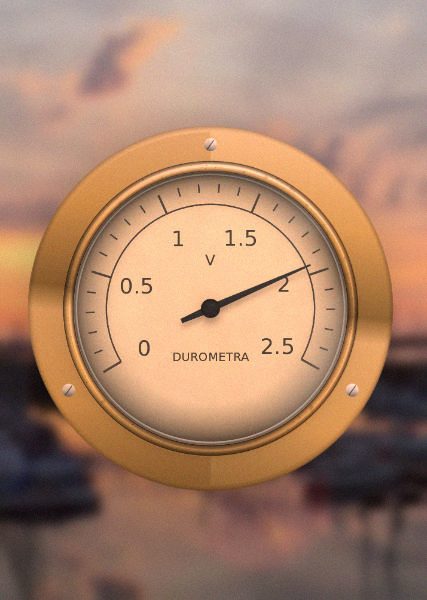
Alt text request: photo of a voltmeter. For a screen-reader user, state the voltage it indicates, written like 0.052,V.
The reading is 1.95,V
